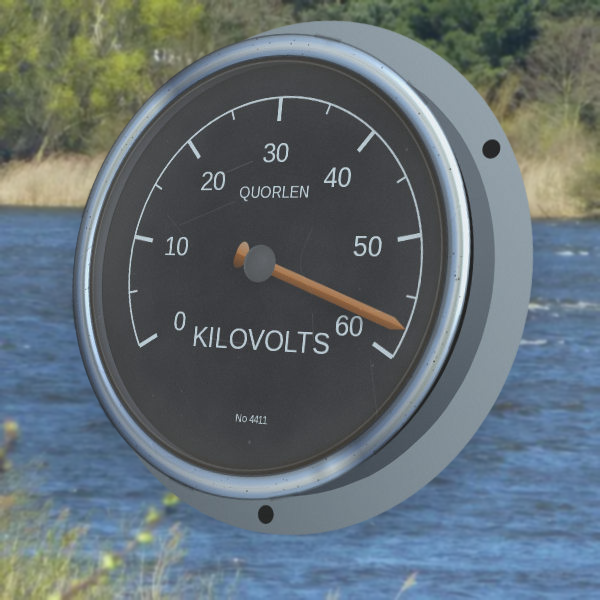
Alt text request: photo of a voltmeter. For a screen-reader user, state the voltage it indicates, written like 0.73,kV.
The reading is 57.5,kV
